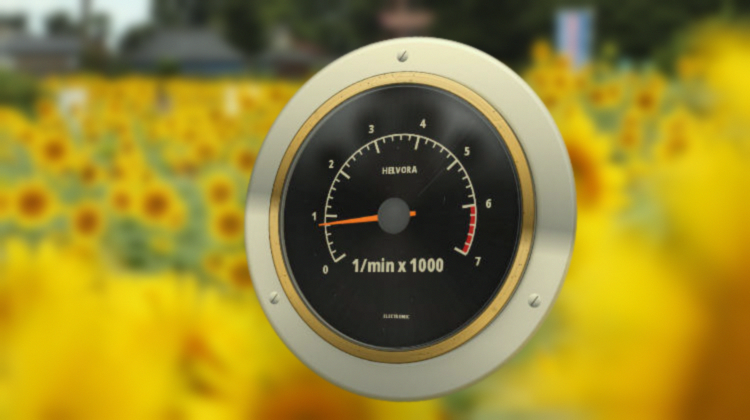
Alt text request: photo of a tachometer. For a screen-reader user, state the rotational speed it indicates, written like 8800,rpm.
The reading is 800,rpm
